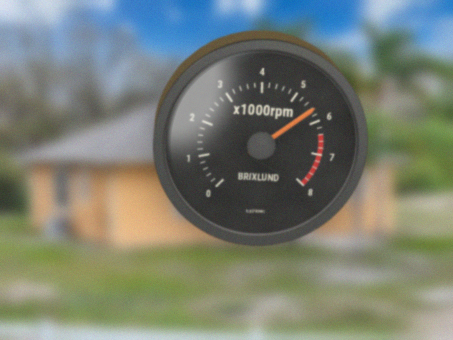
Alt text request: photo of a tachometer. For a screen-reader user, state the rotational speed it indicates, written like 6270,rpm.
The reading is 5600,rpm
